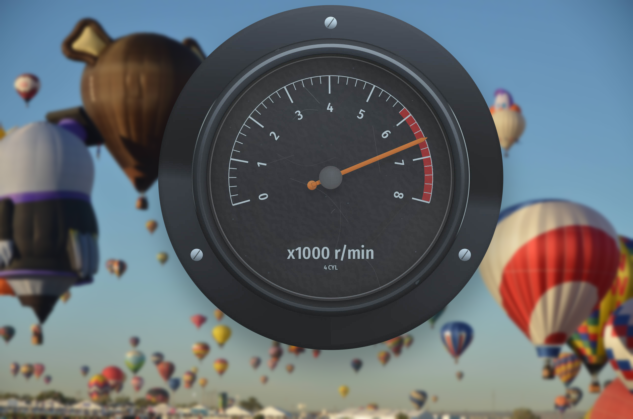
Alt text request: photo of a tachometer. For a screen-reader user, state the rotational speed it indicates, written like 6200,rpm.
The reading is 6600,rpm
